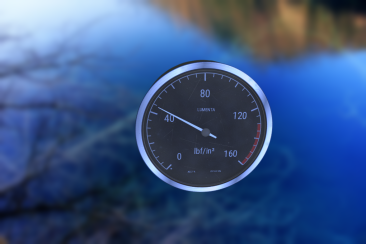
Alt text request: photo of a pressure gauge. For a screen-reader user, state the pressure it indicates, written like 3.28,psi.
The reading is 45,psi
